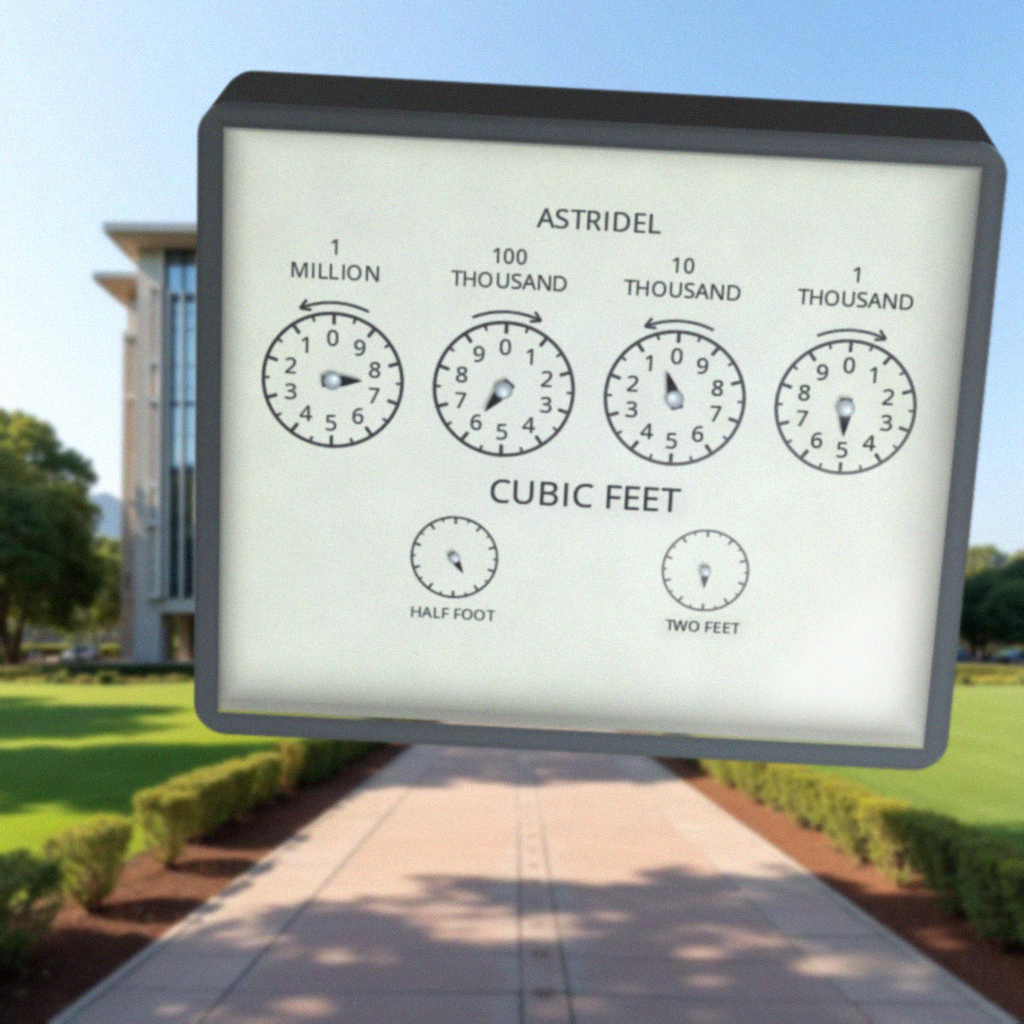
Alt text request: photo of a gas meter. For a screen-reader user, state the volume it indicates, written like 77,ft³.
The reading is 760500,ft³
